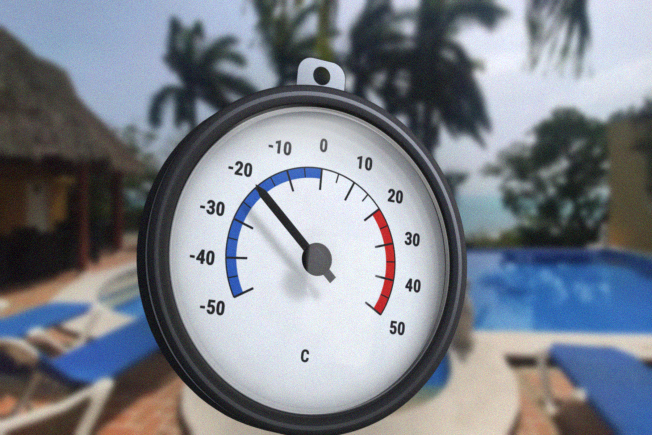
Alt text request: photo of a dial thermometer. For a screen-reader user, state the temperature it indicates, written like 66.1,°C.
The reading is -20,°C
